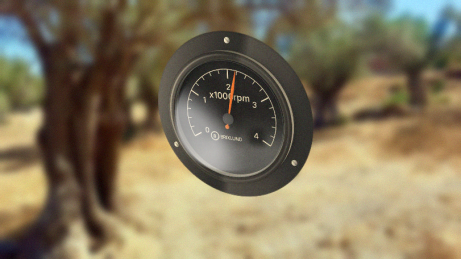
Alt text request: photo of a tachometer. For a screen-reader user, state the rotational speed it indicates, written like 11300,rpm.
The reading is 2200,rpm
